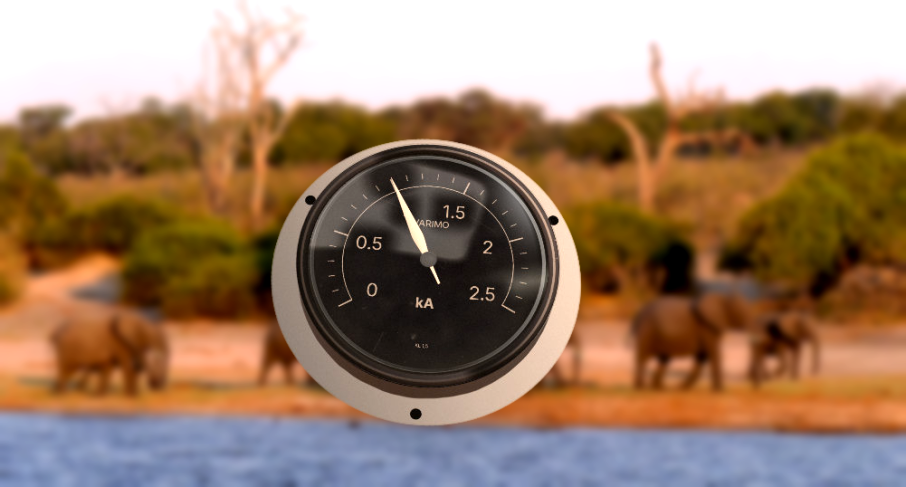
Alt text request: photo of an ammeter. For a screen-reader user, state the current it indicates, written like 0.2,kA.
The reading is 1,kA
